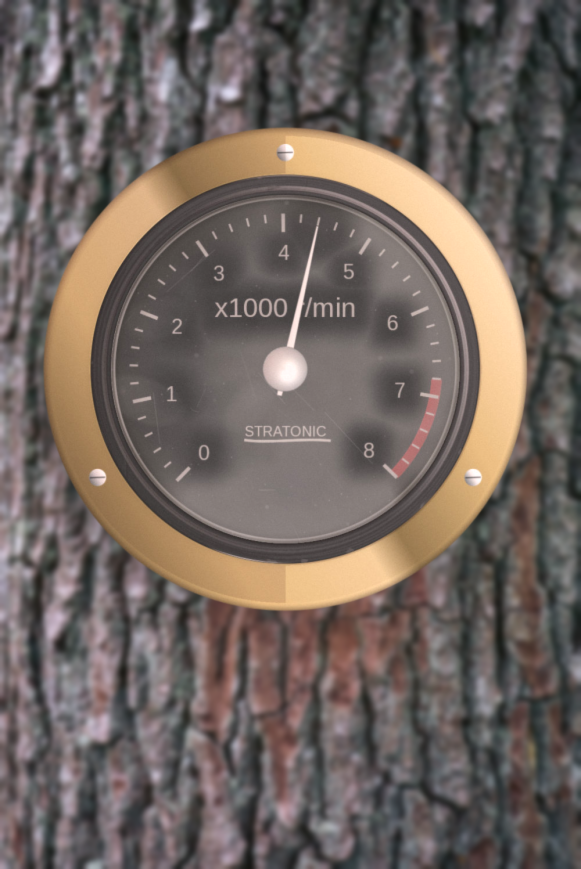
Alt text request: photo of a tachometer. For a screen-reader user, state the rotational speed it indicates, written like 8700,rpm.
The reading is 4400,rpm
